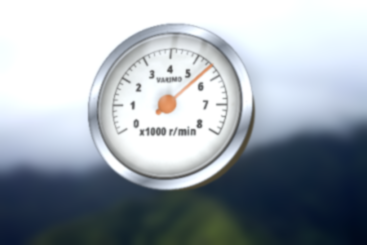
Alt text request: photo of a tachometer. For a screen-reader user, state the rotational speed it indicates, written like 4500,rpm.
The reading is 5600,rpm
